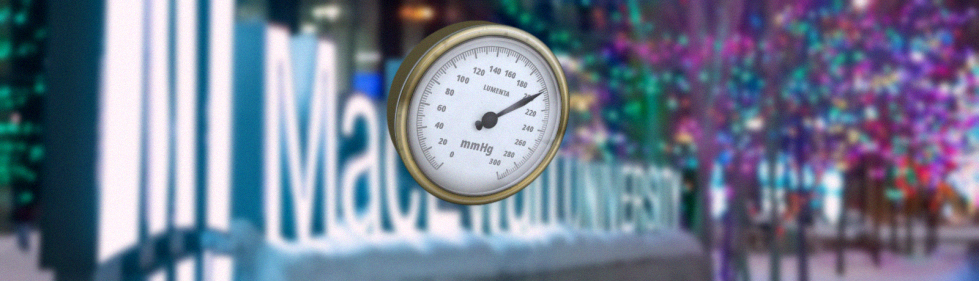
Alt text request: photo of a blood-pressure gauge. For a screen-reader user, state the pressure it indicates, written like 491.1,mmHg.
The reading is 200,mmHg
